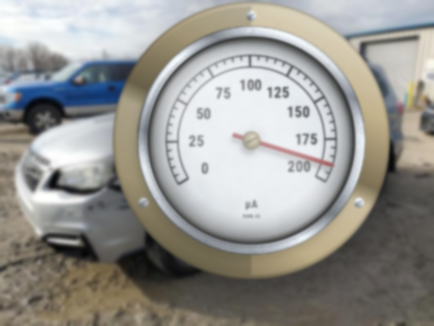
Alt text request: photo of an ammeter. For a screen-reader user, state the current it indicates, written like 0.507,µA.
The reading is 190,µA
